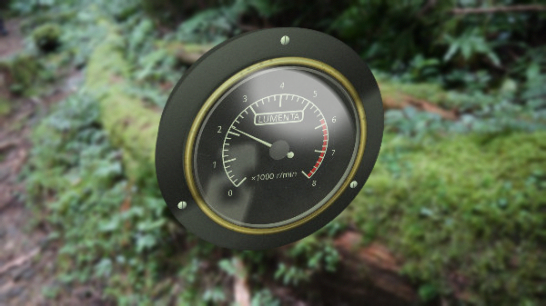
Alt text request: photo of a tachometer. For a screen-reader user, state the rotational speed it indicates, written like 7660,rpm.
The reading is 2200,rpm
